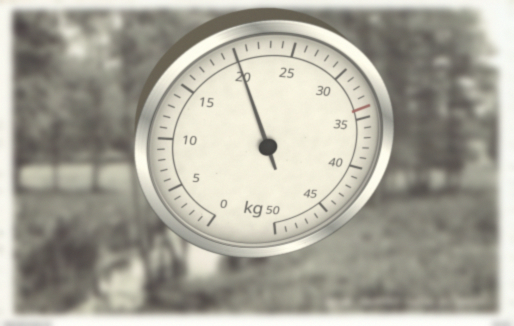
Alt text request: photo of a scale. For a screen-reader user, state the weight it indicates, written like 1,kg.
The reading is 20,kg
